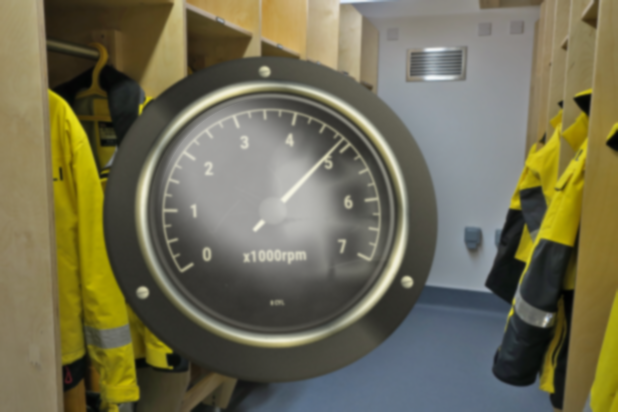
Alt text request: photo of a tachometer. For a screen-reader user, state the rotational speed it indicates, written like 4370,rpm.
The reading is 4875,rpm
